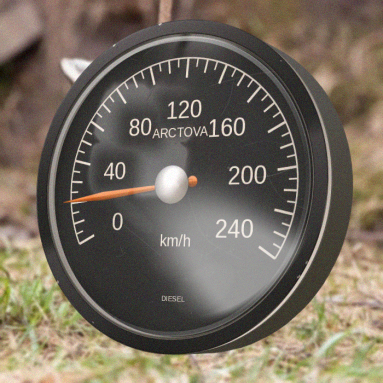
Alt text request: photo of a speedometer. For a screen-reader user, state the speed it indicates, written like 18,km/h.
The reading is 20,km/h
